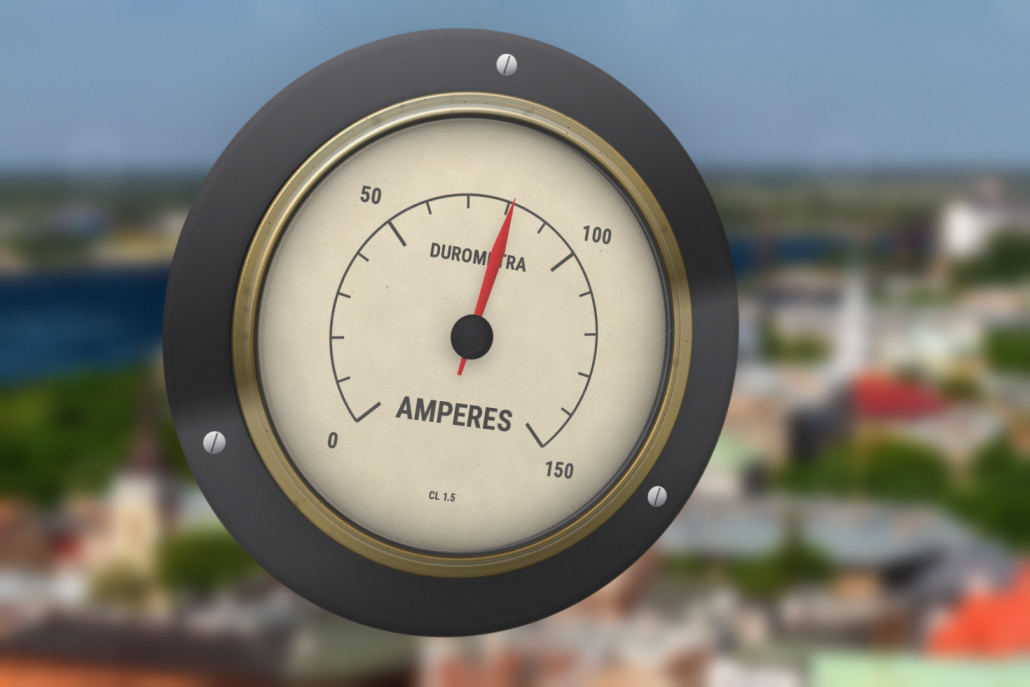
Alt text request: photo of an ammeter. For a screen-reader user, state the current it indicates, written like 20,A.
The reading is 80,A
